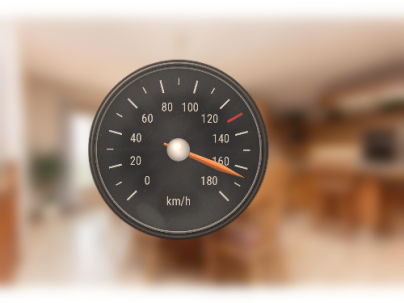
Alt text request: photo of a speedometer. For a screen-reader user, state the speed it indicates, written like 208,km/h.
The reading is 165,km/h
